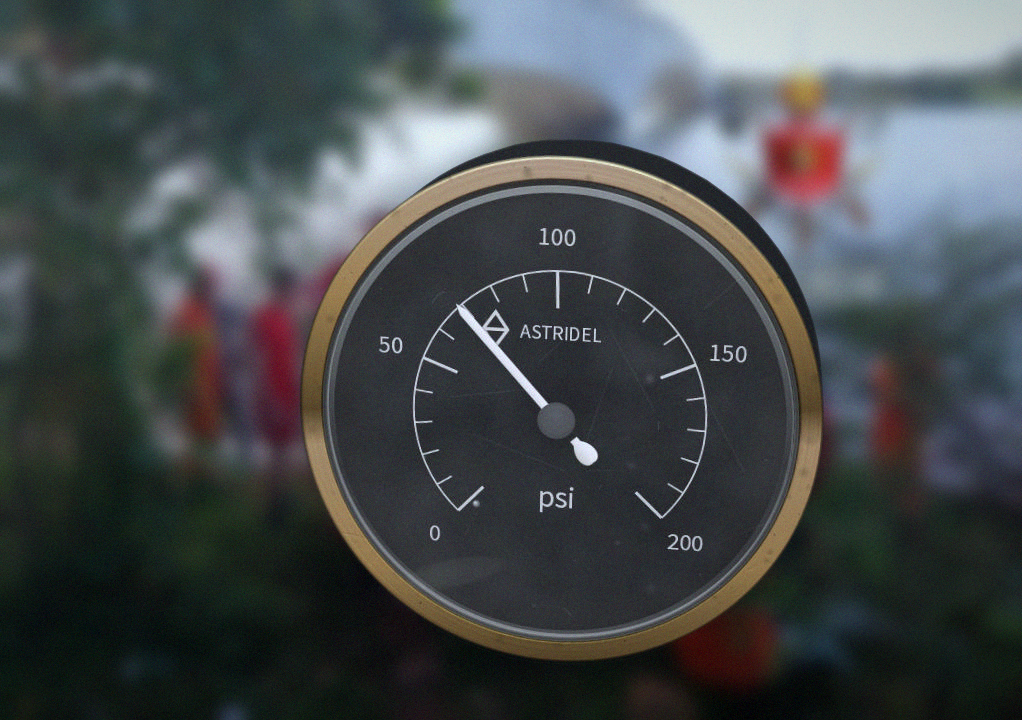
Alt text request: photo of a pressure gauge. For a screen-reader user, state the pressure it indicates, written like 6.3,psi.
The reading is 70,psi
